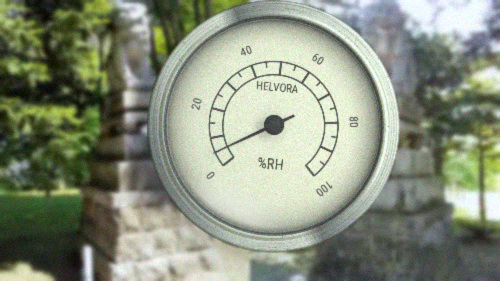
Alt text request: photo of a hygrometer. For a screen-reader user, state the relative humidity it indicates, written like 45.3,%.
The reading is 5,%
